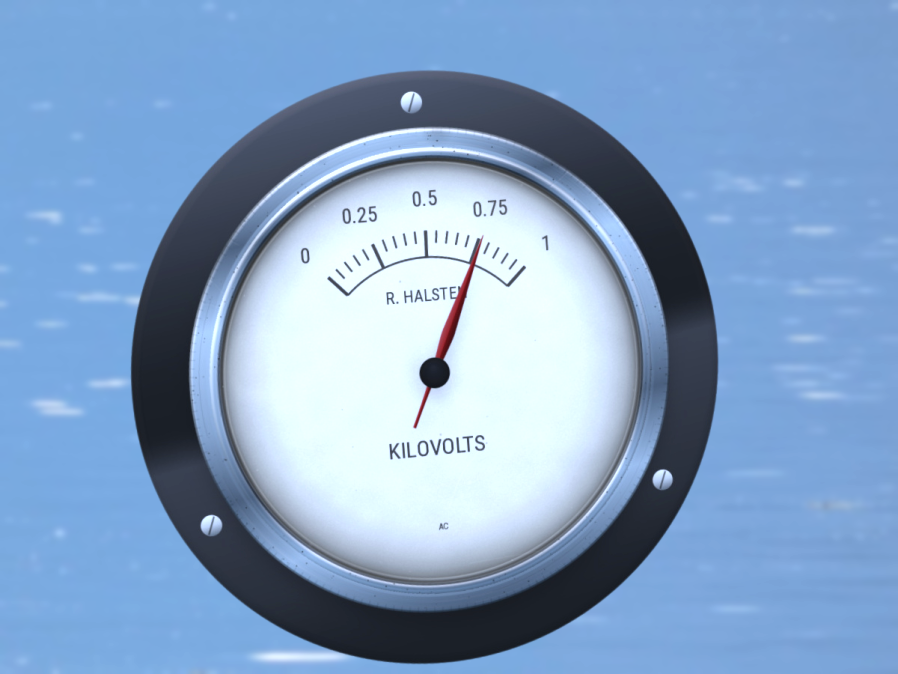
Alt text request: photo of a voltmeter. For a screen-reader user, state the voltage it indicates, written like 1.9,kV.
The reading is 0.75,kV
